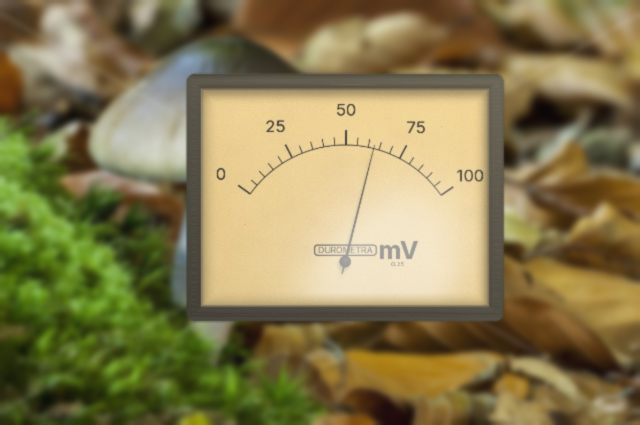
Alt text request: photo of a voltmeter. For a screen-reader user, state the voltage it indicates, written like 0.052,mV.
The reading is 62.5,mV
